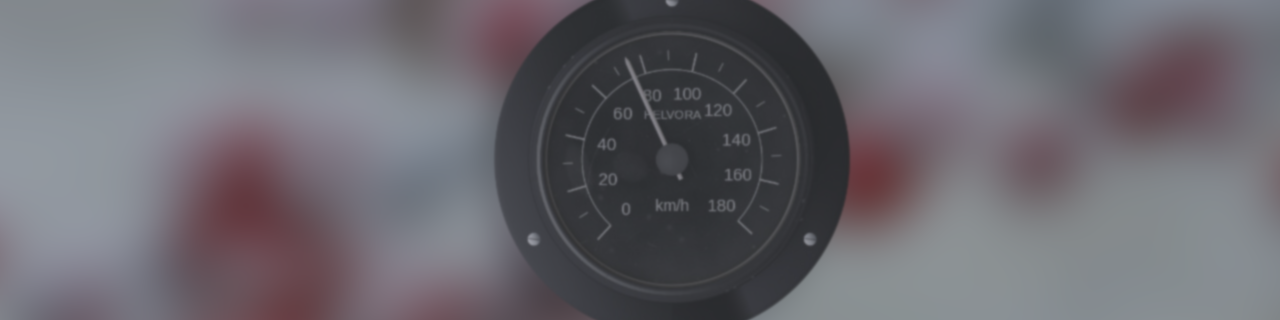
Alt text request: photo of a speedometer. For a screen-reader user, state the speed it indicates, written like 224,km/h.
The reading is 75,km/h
